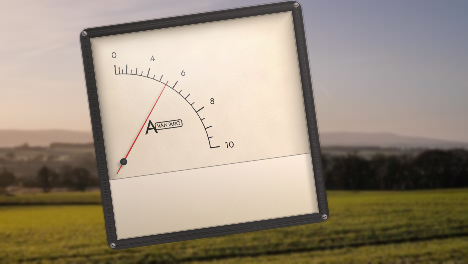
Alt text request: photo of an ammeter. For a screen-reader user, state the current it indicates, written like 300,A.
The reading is 5.5,A
